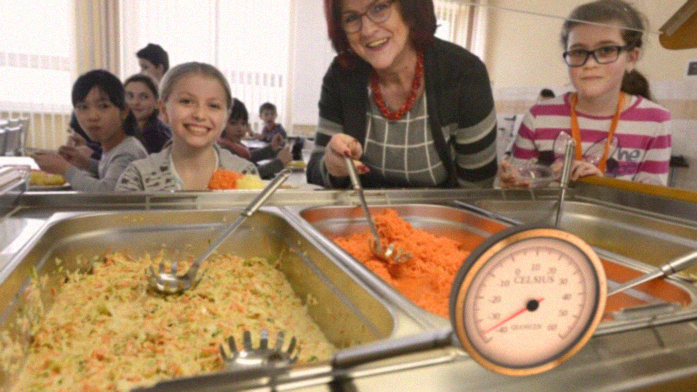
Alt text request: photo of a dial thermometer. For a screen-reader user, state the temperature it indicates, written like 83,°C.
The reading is -35,°C
